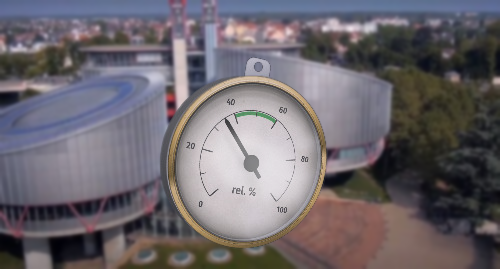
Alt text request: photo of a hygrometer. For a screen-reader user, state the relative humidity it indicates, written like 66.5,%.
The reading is 35,%
